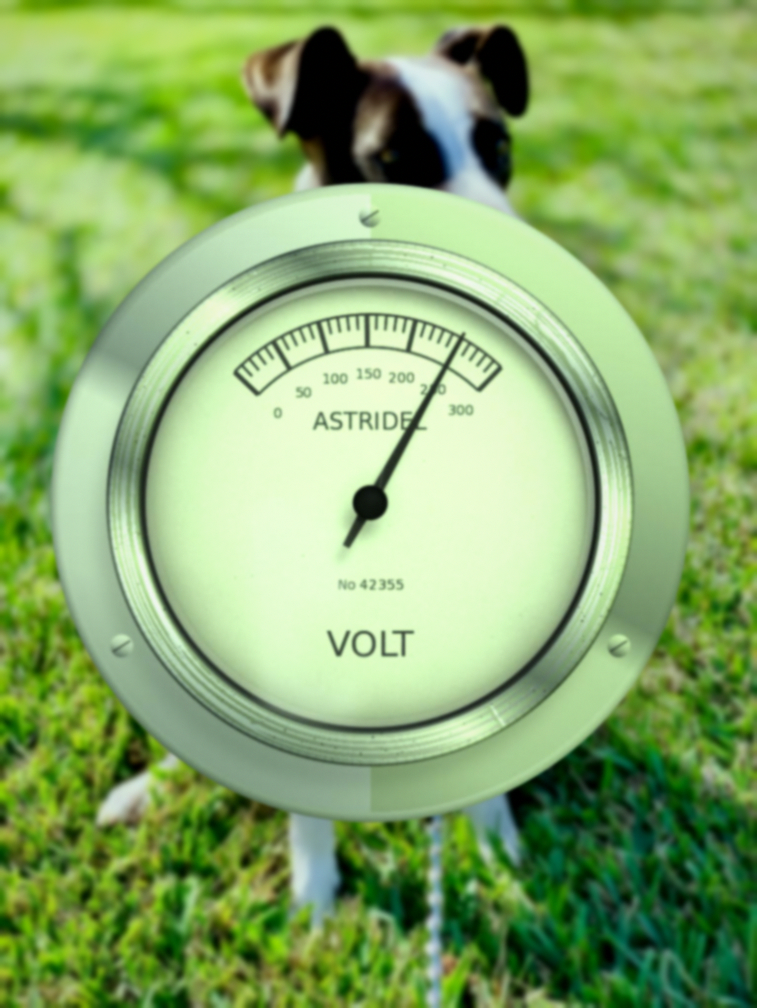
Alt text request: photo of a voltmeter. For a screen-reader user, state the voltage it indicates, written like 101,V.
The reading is 250,V
